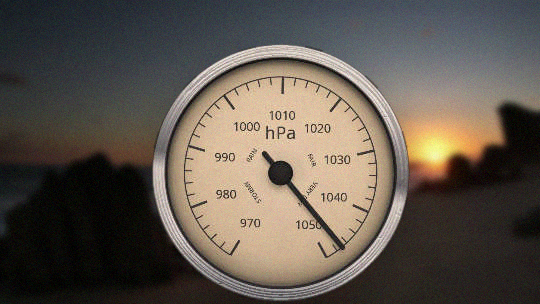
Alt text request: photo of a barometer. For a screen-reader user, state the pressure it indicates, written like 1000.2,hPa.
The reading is 1047,hPa
